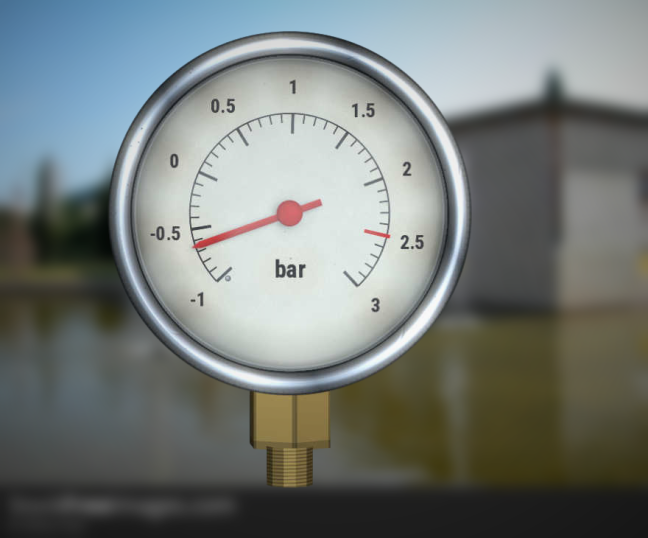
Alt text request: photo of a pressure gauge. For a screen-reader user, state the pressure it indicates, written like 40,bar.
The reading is -0.65,bar
